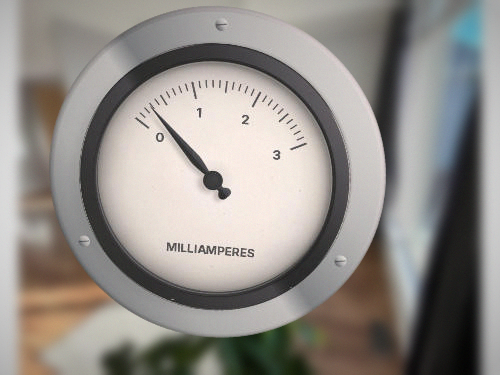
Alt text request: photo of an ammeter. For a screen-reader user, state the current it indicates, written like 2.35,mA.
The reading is 0.3,mA
